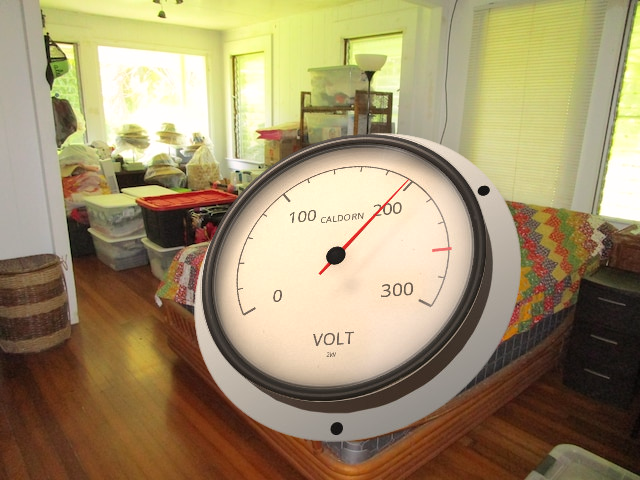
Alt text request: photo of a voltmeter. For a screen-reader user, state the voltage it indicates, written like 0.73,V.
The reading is 200,V
